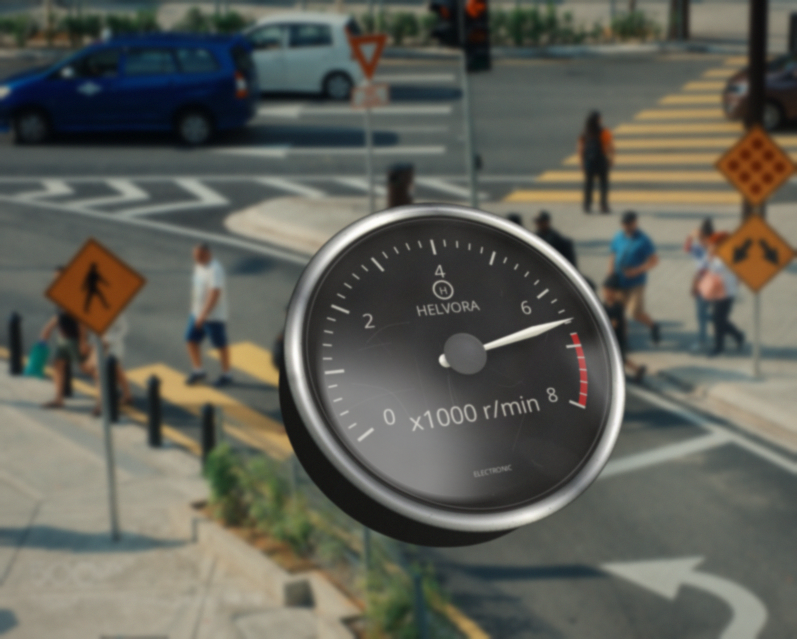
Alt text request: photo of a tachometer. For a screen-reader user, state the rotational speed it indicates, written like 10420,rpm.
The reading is 6600,rpm
